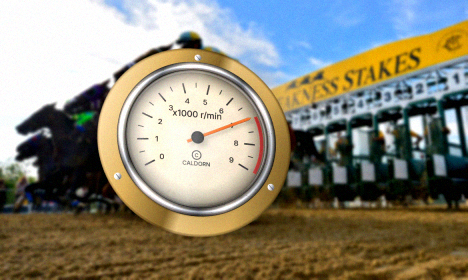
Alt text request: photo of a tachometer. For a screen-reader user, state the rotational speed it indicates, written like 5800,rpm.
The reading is 7000,rpm
